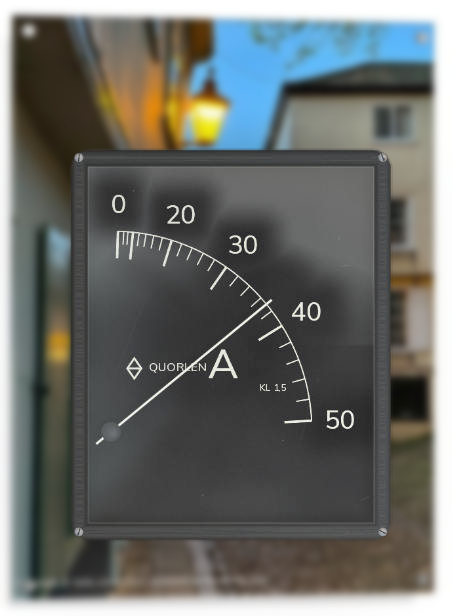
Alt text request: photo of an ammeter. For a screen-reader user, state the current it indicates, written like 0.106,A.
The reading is 37,A
